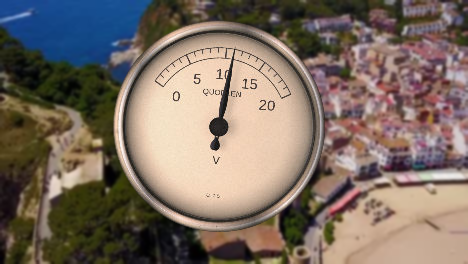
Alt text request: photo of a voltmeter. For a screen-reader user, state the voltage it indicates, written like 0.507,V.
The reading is 11,V
